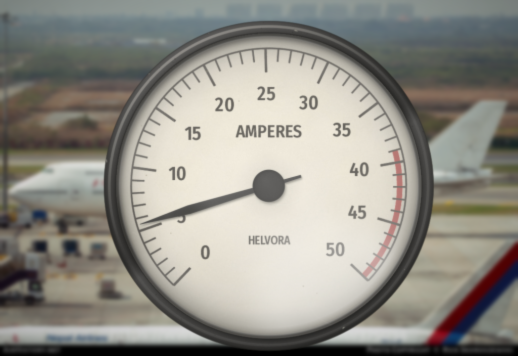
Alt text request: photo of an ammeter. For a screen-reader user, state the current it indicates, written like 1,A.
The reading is 5.5,A
